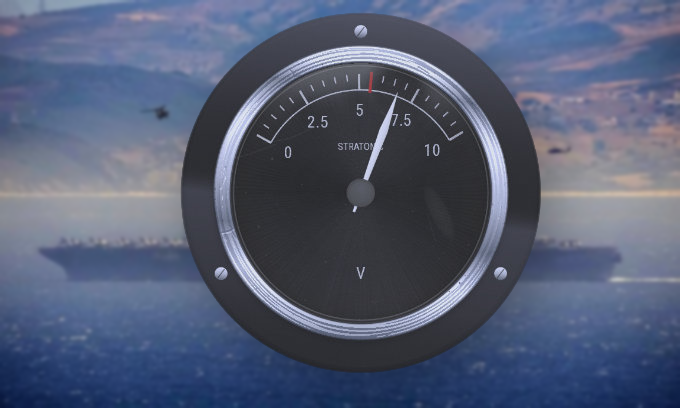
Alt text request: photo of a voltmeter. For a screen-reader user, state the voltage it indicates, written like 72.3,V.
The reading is 6.75,V
